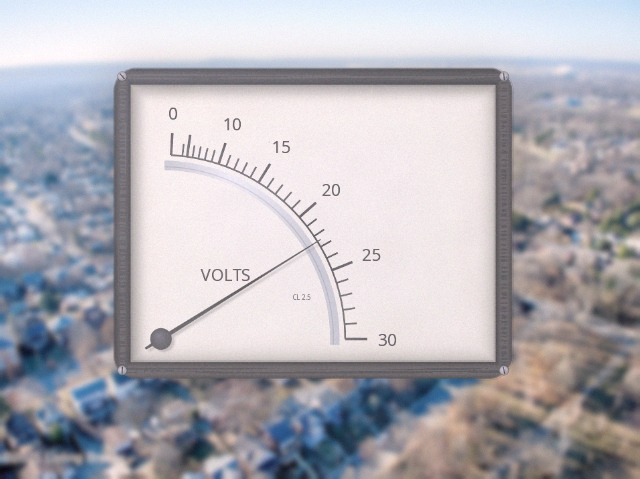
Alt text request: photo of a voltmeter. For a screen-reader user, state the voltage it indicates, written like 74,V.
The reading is 22.5,V
